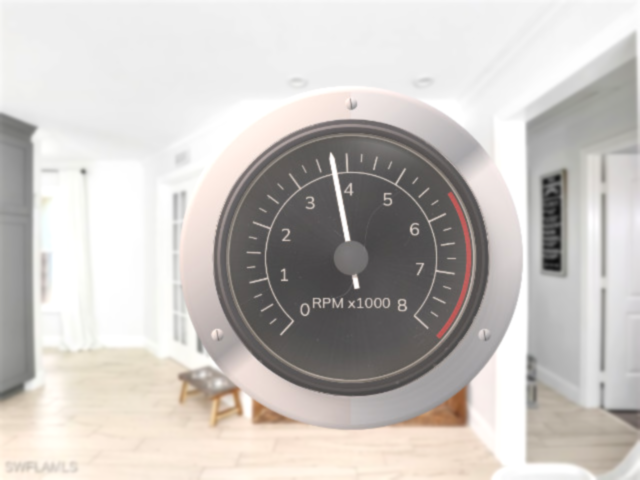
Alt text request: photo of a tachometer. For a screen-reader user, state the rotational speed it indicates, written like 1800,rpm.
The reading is 3750,rpm
